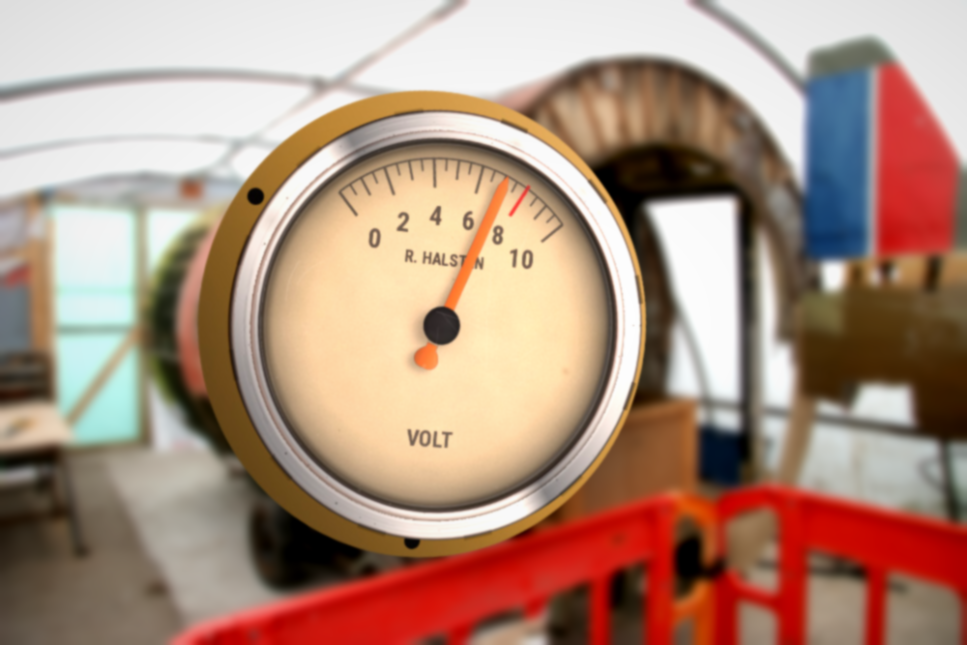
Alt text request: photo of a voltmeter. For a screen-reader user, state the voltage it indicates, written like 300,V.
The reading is 7,V
